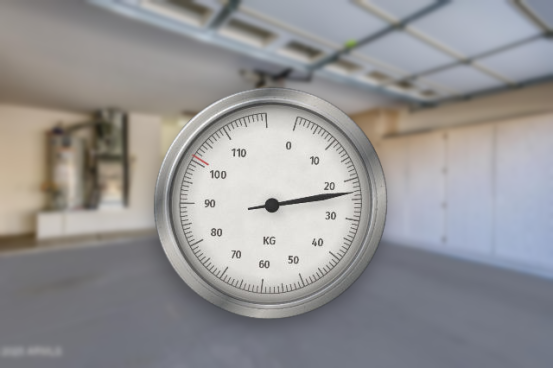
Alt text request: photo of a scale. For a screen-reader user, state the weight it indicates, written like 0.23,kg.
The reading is 23,kg
